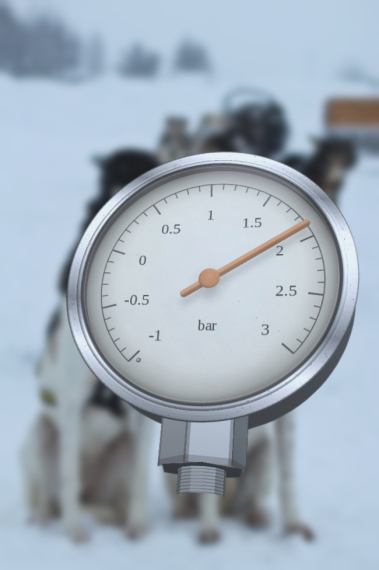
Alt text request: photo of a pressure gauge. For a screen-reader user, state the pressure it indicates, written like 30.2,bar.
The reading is 1.9,bar
